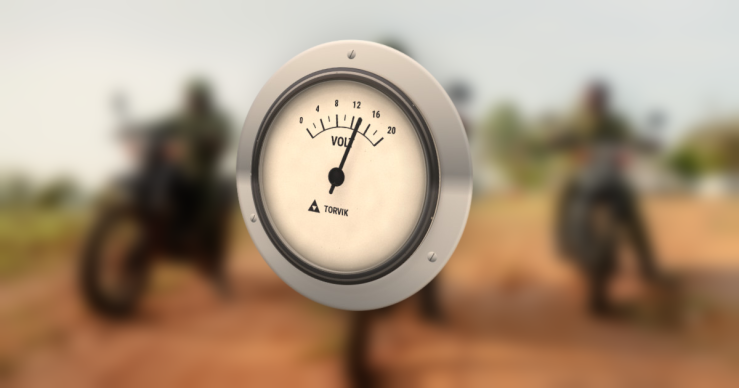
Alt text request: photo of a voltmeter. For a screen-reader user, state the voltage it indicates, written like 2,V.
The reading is 14,V
